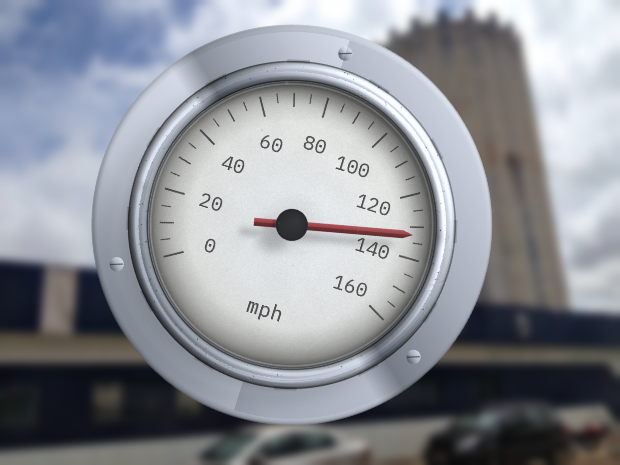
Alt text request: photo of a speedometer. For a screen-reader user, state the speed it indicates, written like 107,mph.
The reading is 132.5,mph
